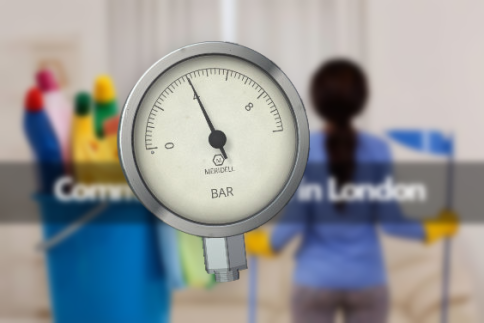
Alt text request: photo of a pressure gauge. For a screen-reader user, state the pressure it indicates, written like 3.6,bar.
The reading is 4,bar
